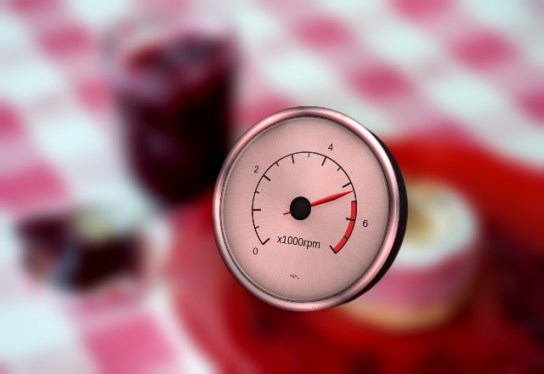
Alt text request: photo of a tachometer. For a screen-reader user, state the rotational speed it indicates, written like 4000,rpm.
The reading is 5250,rpm
